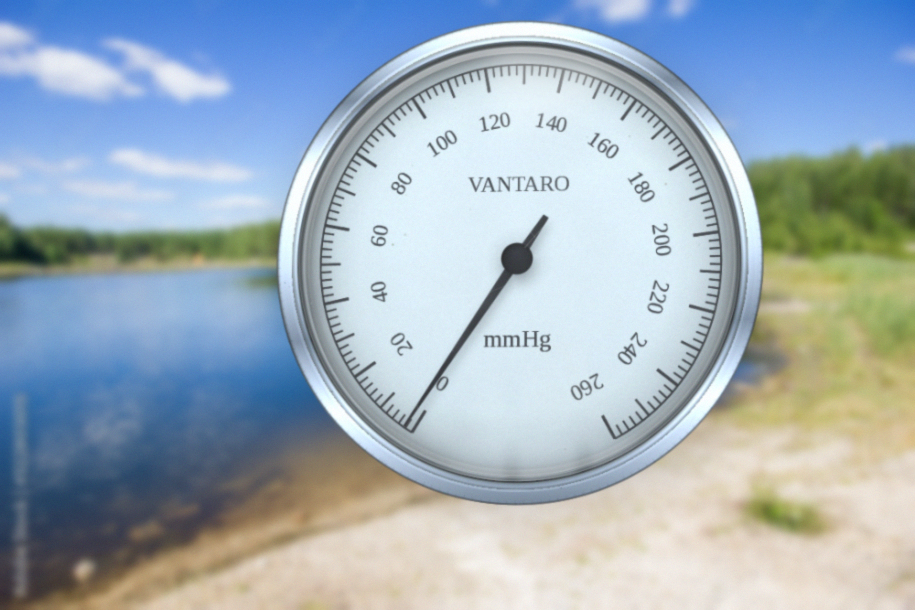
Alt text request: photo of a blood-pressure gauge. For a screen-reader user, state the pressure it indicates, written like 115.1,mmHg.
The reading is 2,mmHg
